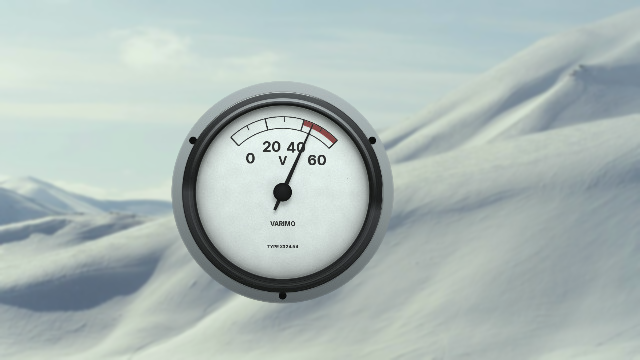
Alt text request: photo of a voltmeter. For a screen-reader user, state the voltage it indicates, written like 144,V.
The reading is 45,V
